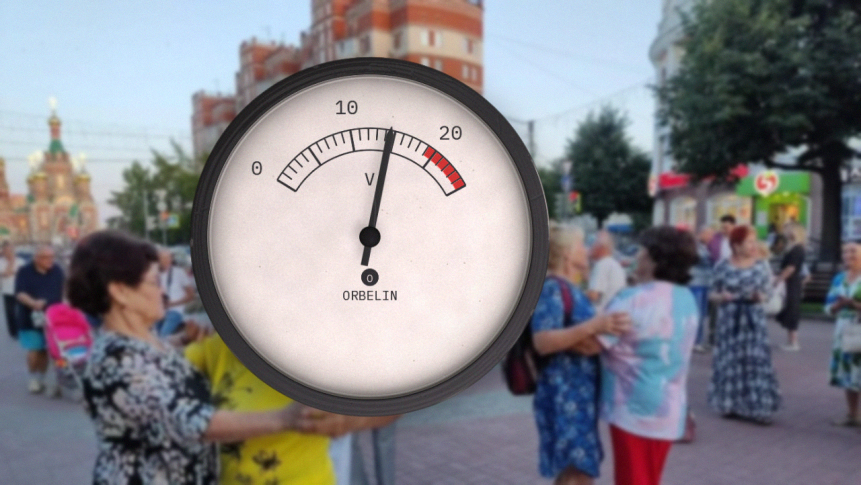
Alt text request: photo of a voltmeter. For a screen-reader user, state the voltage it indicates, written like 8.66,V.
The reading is 14.5,V
